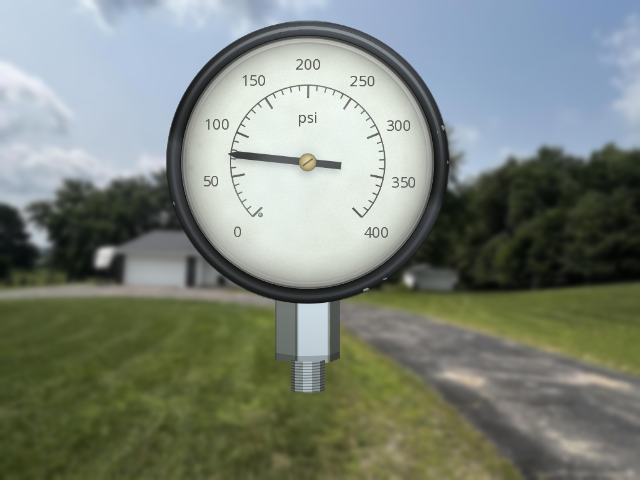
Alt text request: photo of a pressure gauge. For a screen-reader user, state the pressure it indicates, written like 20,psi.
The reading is 75,psi
